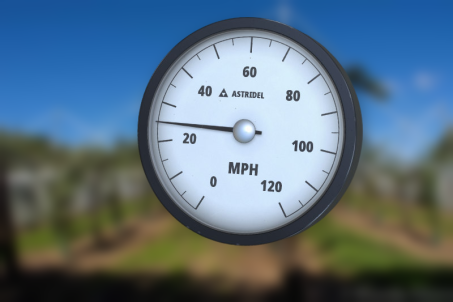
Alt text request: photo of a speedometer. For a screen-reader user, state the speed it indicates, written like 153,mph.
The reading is 25,mph
